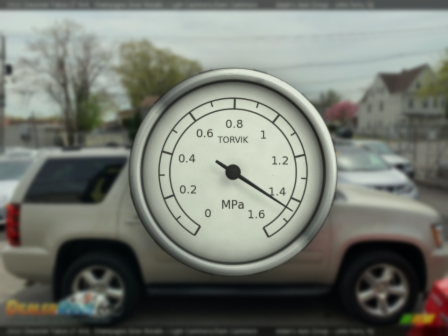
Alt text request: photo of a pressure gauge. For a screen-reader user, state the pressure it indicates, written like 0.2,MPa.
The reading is 1.45,MPa
